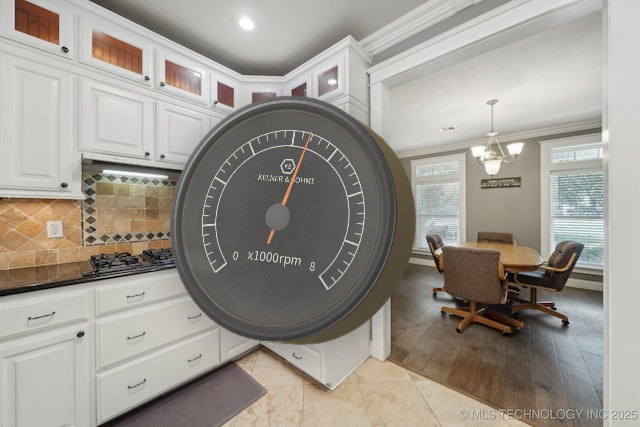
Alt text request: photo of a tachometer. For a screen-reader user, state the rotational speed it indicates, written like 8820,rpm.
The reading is 4400,rpm
